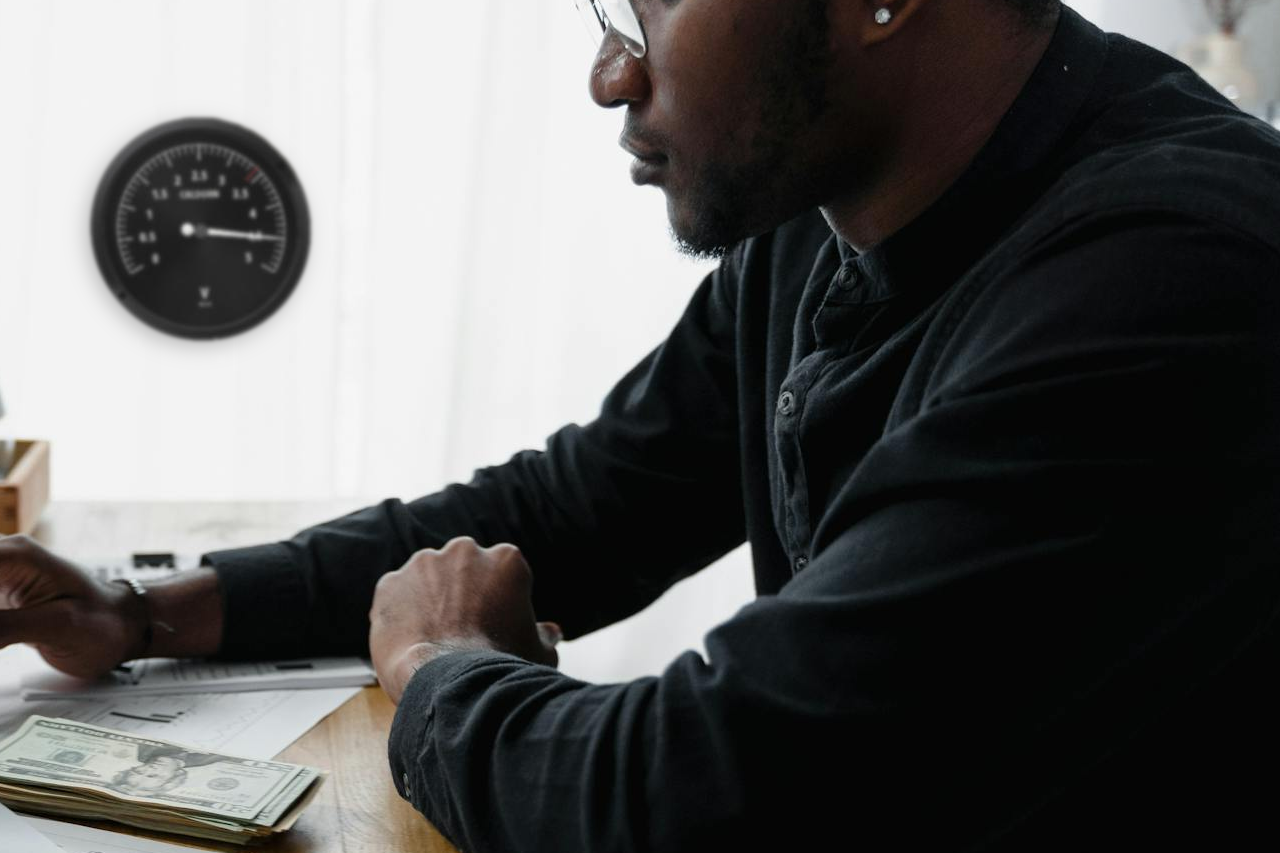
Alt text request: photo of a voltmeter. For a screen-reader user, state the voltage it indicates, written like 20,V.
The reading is 4.5,V
